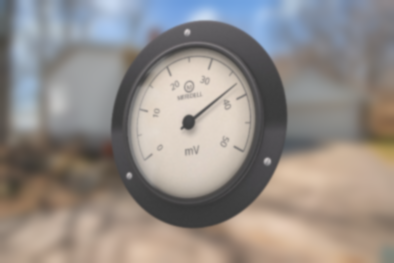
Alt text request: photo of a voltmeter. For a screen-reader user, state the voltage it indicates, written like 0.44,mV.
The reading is 37.5,mV
